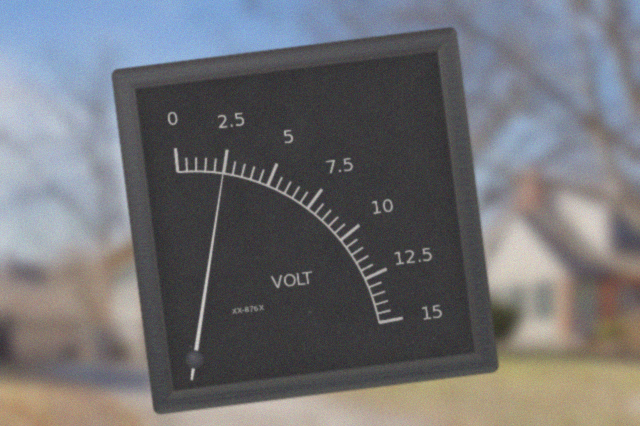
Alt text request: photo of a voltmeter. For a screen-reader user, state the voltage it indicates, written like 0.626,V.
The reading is 2.5,V
